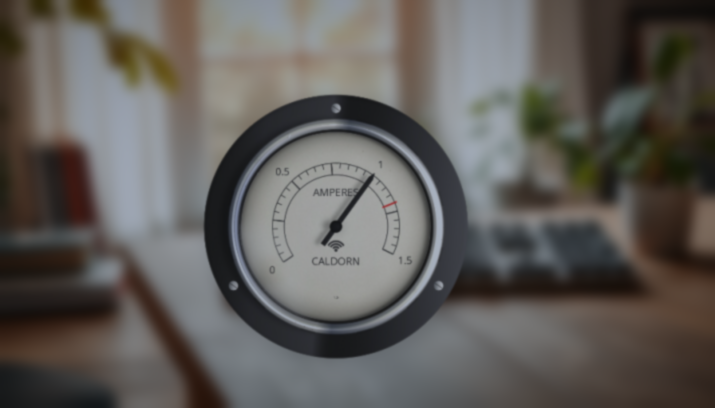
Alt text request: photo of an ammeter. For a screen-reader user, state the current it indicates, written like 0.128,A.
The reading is 1,A
